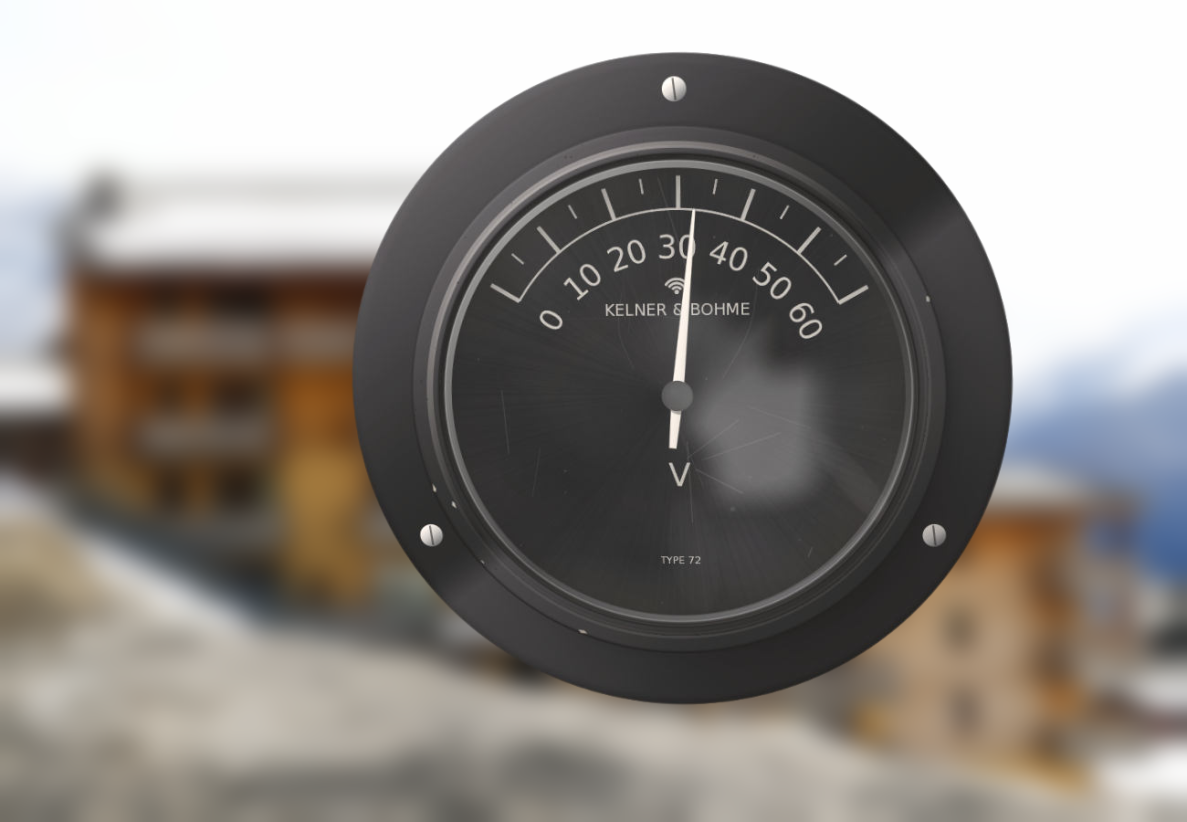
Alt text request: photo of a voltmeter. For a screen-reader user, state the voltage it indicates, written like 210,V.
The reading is 32.5,V
